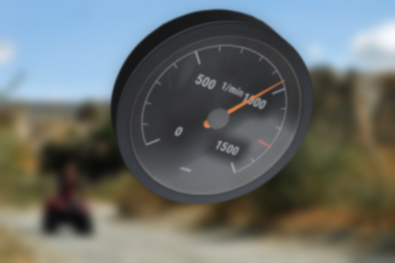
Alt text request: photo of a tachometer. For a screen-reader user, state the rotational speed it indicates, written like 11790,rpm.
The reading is 950,rpm
